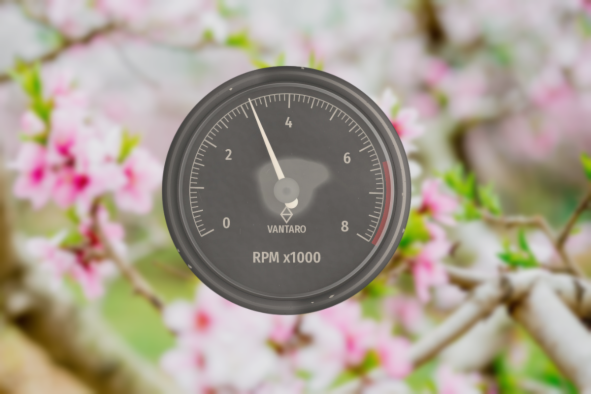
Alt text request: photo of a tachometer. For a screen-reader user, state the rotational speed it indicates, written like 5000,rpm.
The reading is 3200,rpm
